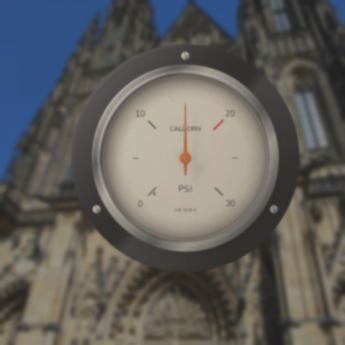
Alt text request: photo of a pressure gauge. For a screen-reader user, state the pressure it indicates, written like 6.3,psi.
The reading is 15,psi
